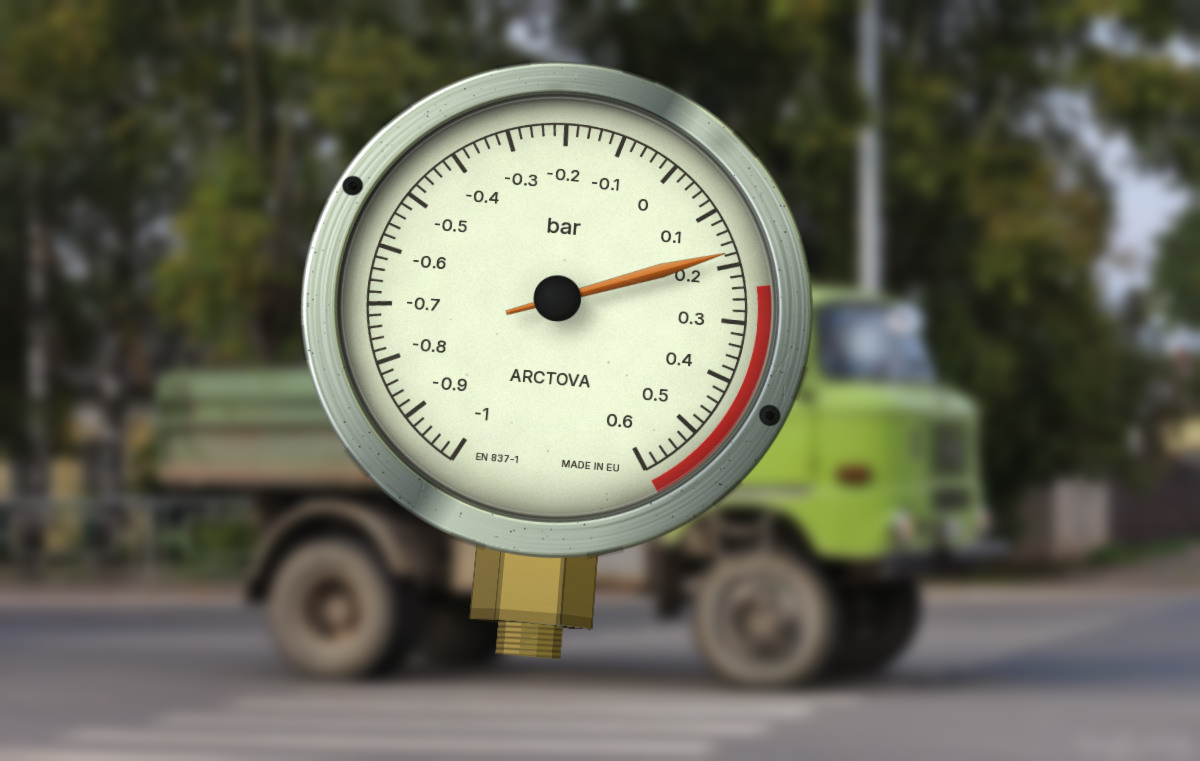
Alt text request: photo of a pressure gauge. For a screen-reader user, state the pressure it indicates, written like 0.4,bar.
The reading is 0.18,bar
